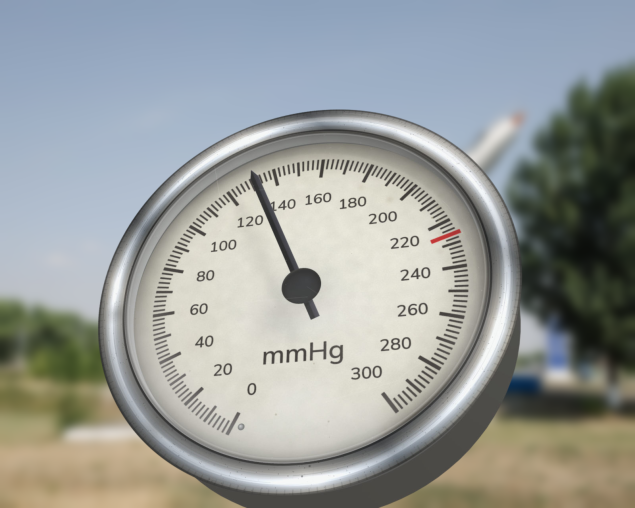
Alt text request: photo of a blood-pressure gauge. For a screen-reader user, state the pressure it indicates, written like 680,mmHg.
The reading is 132,mmHg
